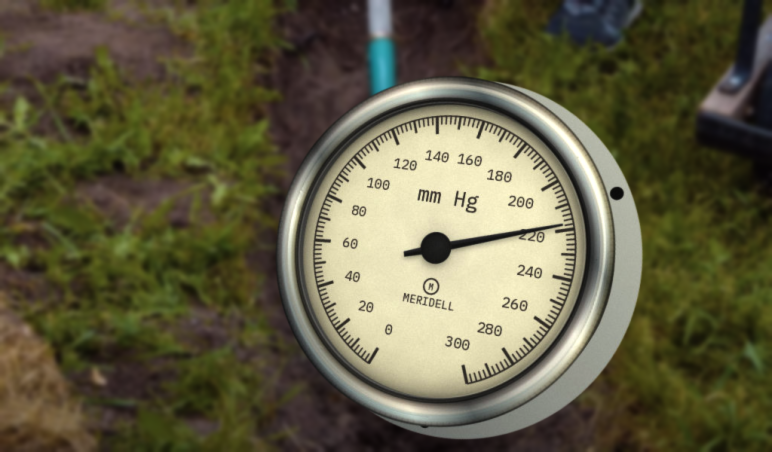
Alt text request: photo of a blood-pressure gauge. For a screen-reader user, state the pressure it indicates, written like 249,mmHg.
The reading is 218,mmHg
